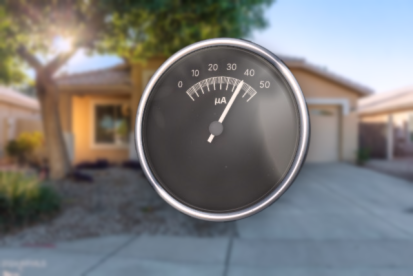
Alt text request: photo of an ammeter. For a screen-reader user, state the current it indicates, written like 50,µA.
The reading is 40,µA
